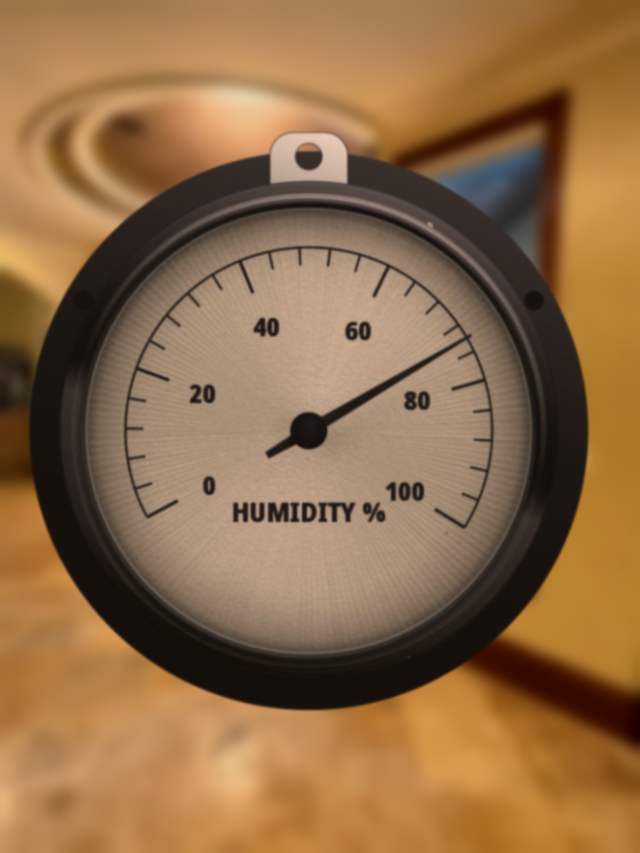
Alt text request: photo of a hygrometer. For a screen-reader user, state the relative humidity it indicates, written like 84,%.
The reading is 74,%
